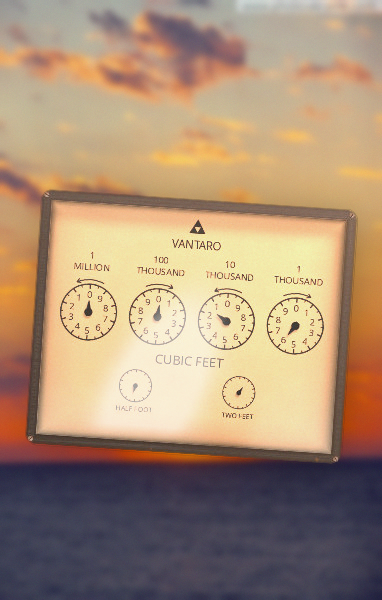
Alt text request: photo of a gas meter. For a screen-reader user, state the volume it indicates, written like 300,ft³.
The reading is 1600,ft³
